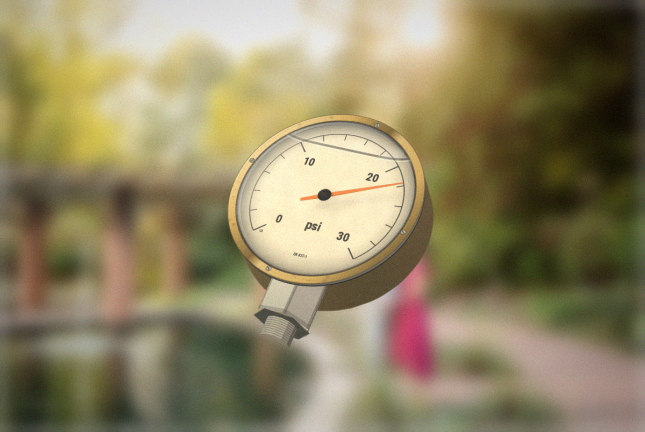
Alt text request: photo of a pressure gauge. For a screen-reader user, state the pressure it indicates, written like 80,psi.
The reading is 22,psi
